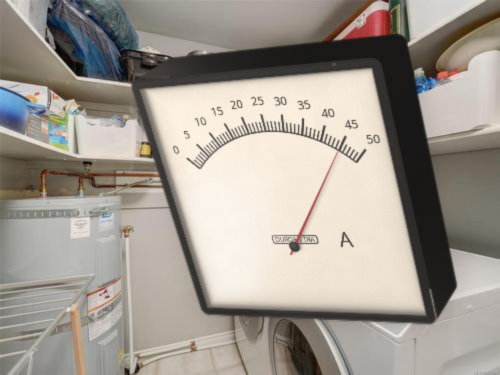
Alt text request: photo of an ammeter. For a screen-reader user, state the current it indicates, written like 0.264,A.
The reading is 45,A
